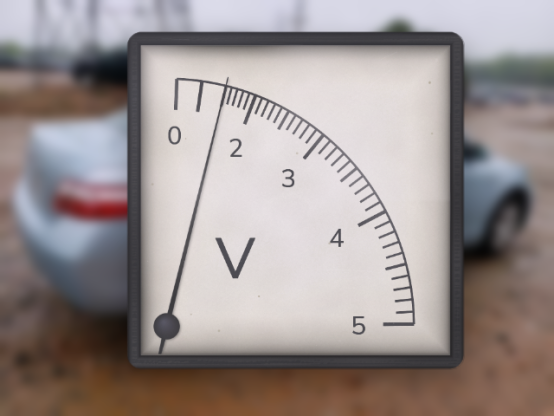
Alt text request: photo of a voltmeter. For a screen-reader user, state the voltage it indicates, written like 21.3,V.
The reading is 1.5,V
